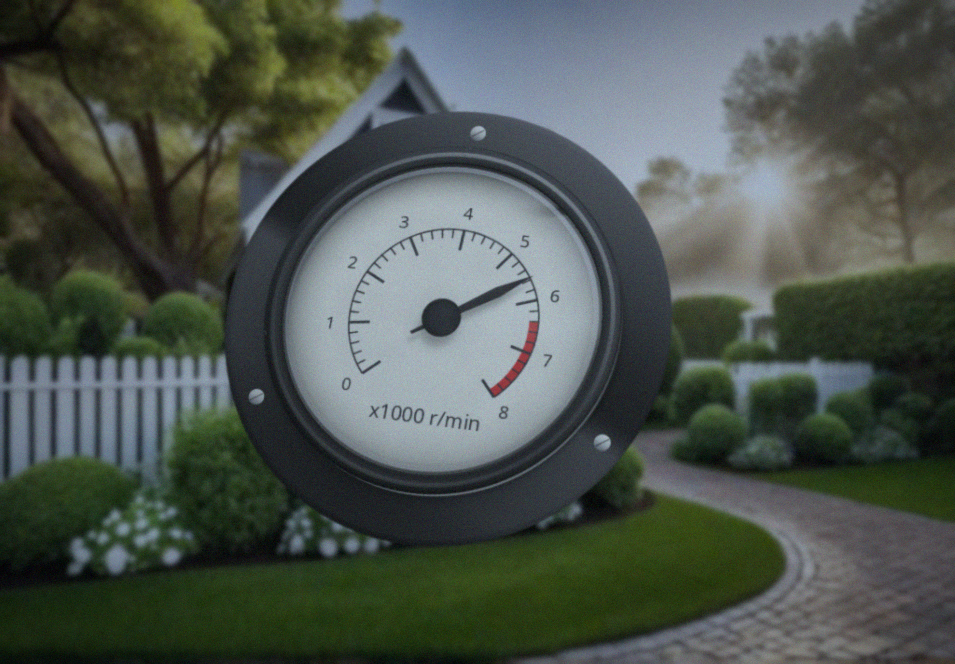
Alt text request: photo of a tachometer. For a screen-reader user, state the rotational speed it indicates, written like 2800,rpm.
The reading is 5600,rpm
